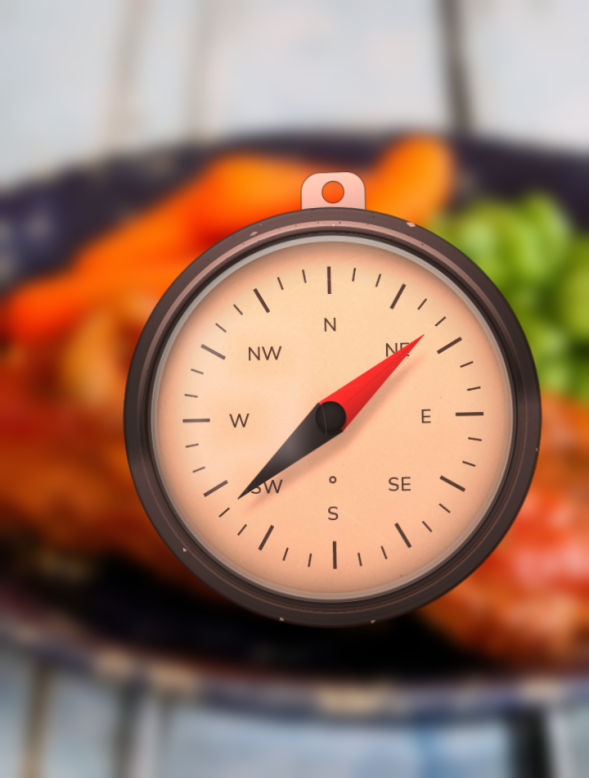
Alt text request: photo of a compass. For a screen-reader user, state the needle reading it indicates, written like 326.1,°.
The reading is 50,°
